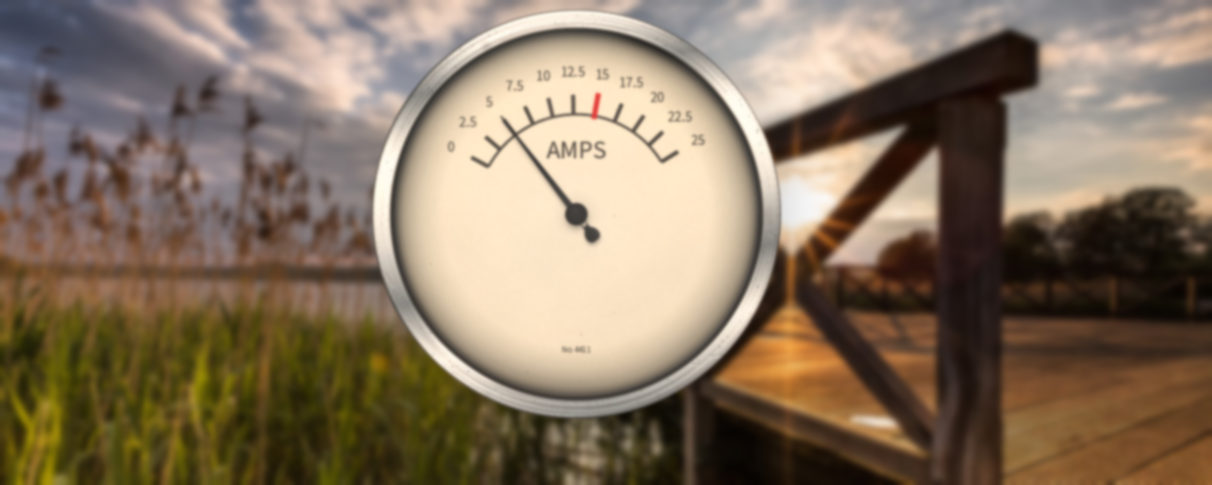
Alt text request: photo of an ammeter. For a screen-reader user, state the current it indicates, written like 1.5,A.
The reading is 5,A
